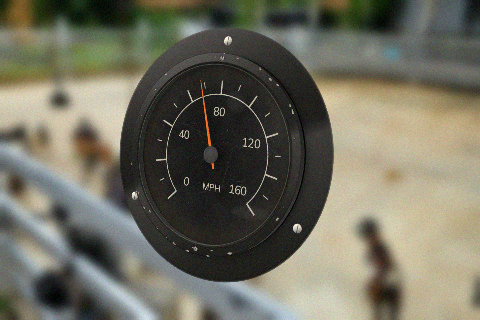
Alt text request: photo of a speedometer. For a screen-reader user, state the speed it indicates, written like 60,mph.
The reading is 70,mph
